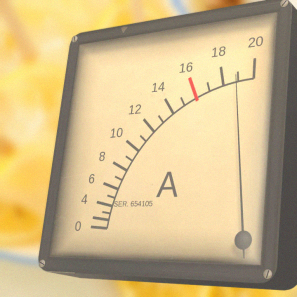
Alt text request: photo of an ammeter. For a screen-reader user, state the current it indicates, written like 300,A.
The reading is 19,A
